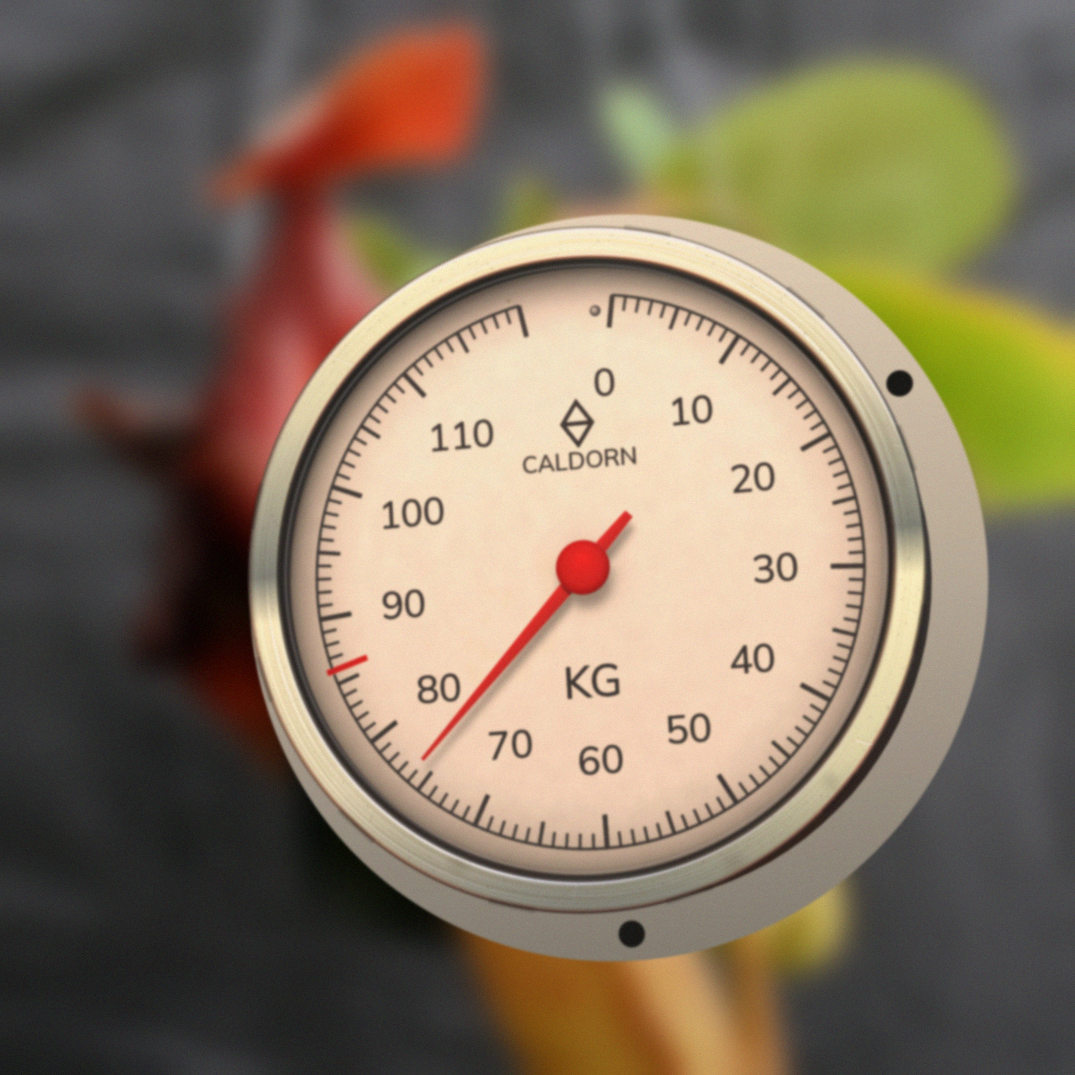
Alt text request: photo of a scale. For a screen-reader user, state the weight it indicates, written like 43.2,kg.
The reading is 76,kg
